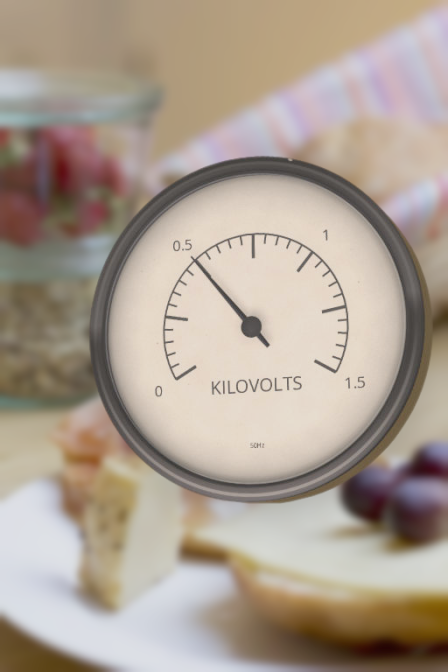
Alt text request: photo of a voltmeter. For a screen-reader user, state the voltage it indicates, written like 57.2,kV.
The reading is 0.5,kV
